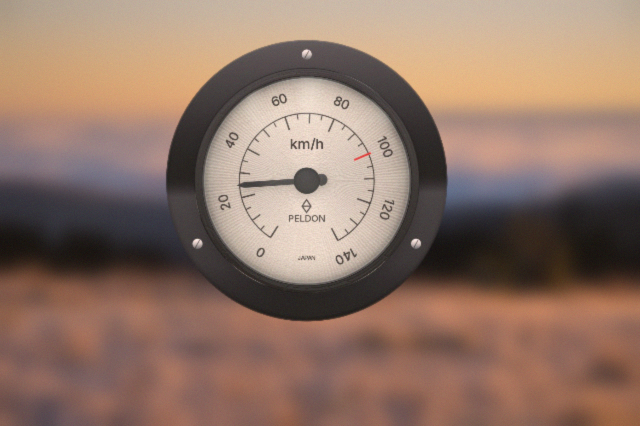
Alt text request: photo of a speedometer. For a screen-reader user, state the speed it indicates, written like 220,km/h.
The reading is 25,km/h
